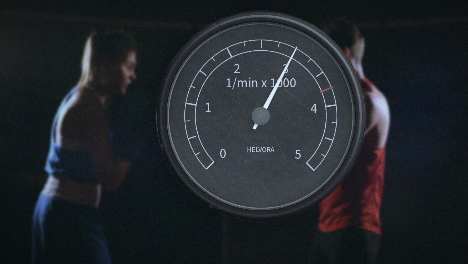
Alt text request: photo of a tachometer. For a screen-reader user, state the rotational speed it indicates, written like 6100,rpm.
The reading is 3000,rpm
